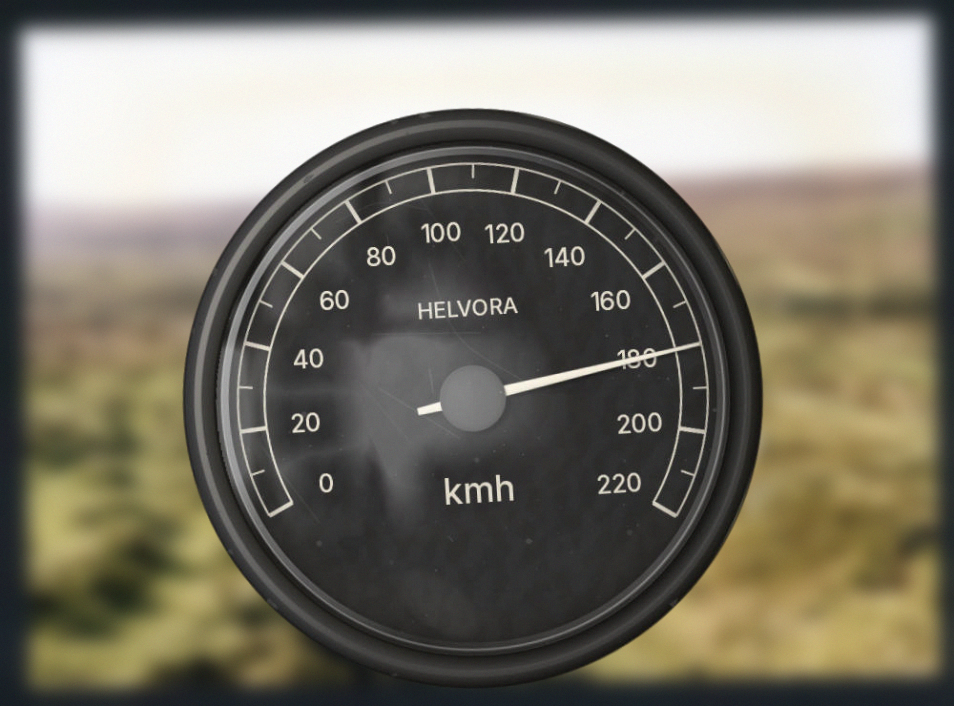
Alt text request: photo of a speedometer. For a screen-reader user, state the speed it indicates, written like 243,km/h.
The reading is 180,km/h
